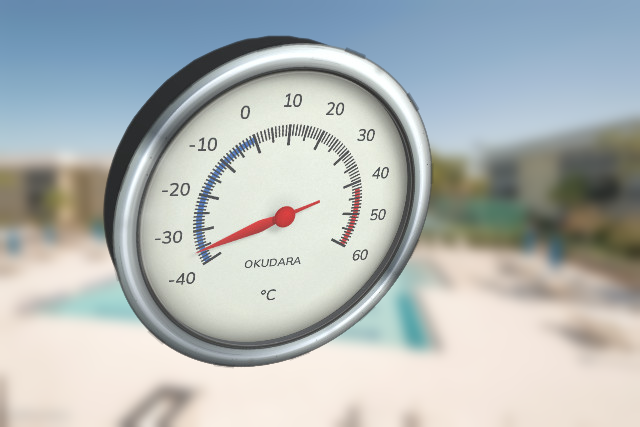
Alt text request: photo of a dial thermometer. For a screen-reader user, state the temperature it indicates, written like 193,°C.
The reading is -35,°C
